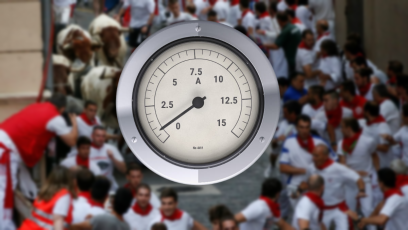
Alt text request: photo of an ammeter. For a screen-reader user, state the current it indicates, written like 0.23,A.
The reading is 0.75,A
